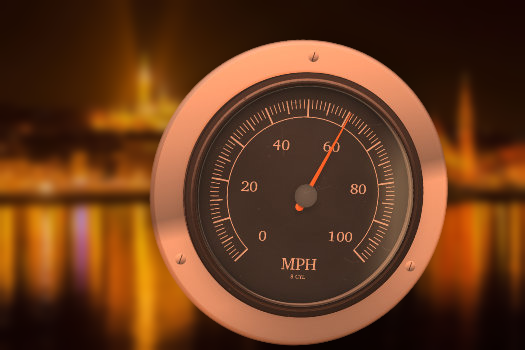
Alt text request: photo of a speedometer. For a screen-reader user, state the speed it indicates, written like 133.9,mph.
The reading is 60,mph
